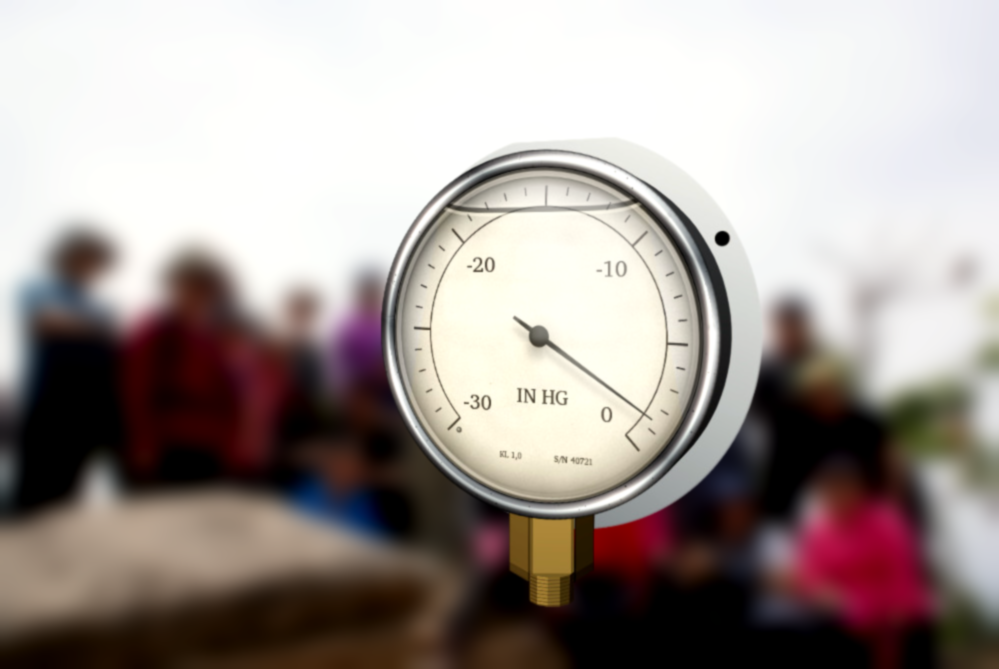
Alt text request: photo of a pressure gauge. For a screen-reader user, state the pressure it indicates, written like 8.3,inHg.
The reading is -1.5,inHg
